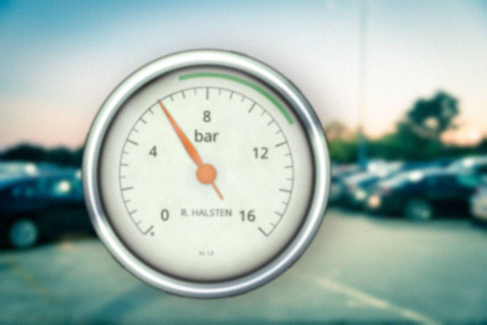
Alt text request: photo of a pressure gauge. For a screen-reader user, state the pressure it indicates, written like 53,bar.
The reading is 6,bar
